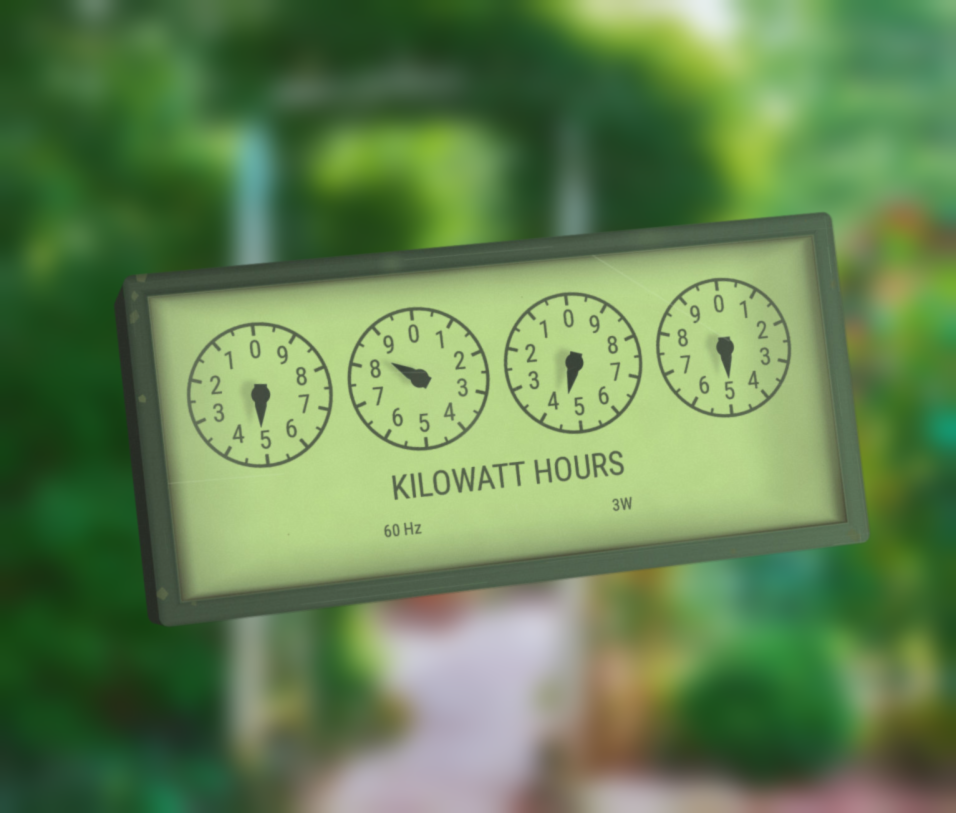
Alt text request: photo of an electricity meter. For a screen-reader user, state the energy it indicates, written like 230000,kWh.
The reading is 4845,kWh
